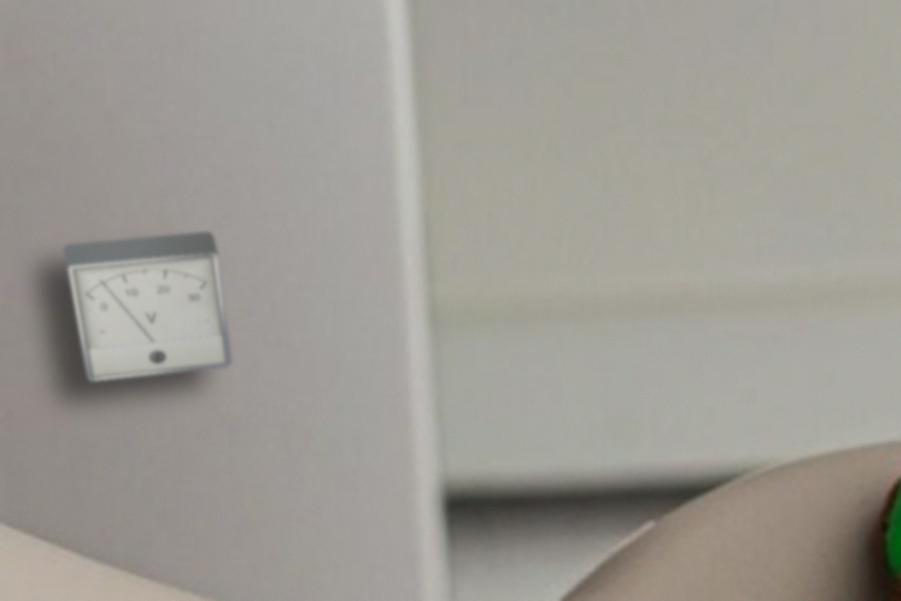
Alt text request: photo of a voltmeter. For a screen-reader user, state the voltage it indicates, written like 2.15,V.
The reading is 5,V
